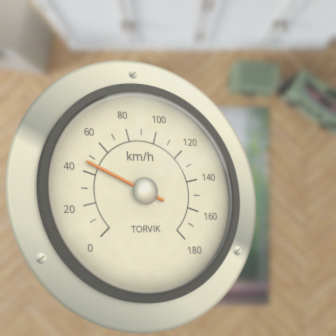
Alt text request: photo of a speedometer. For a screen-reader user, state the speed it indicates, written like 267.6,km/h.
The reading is 45,km/h
